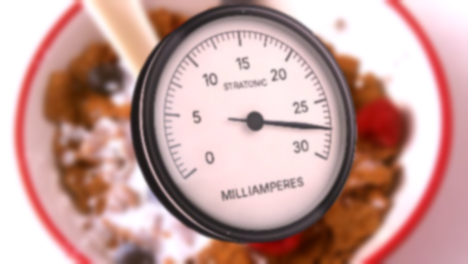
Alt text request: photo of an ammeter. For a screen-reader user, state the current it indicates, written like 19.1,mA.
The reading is 27.5,mA
